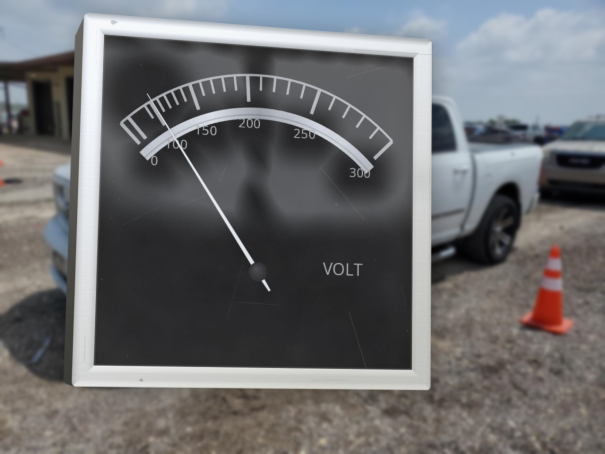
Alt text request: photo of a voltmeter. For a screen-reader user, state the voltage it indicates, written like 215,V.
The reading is 100,V
